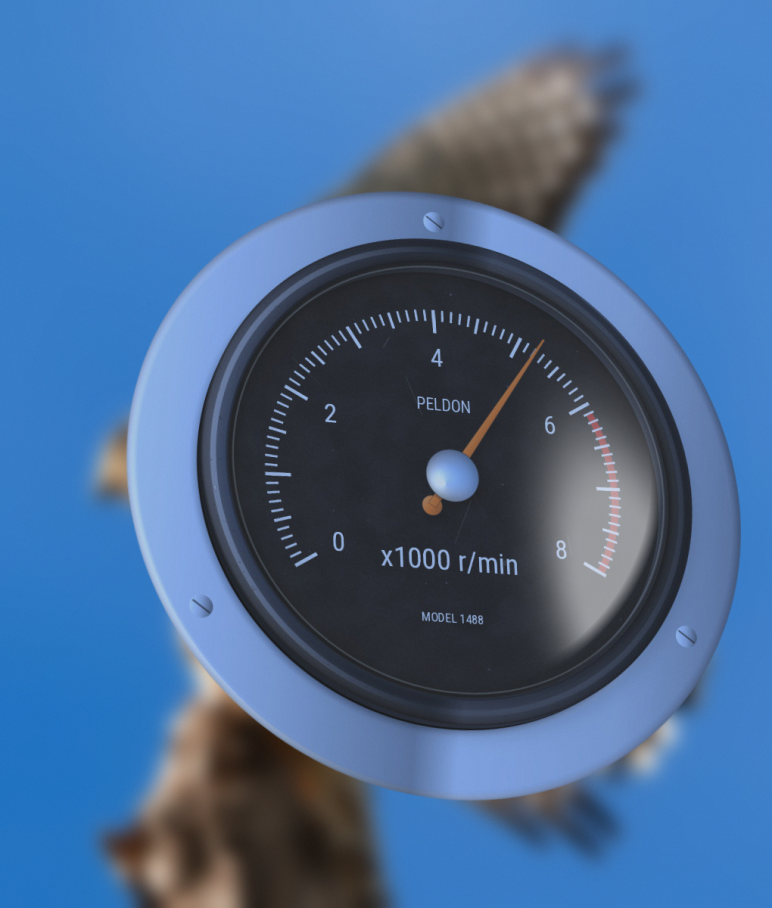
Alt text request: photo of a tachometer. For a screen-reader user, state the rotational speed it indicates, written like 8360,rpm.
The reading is 5200,rpm
